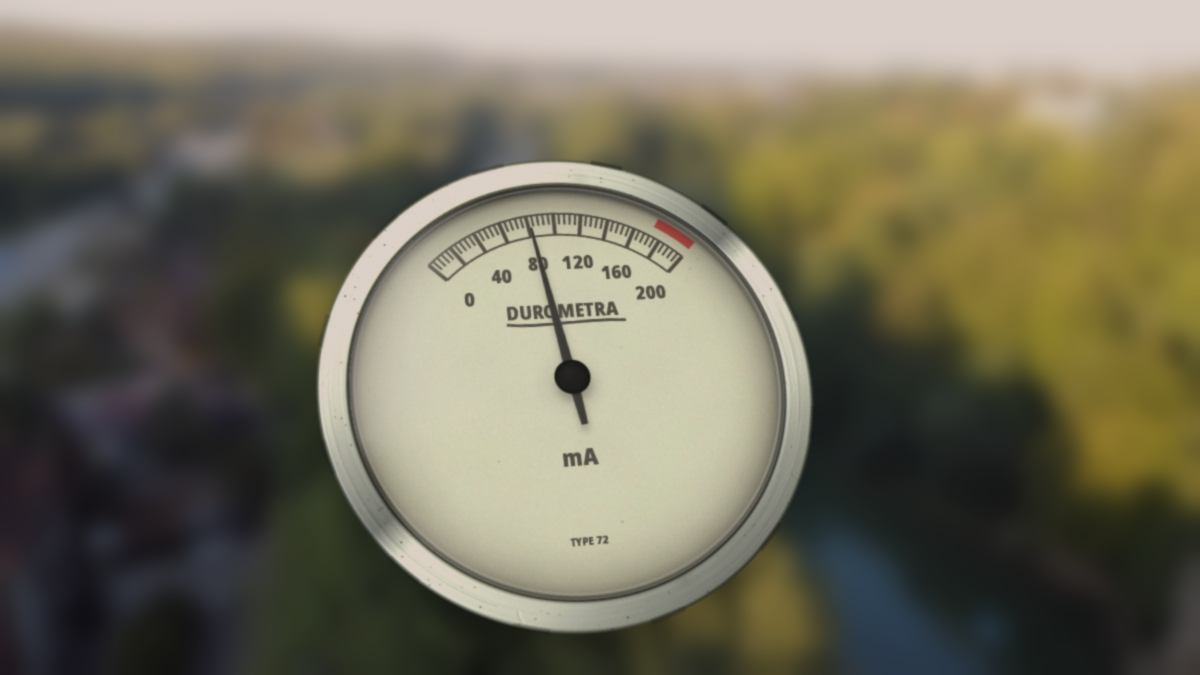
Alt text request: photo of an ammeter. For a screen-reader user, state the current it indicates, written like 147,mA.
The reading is 80,mA
